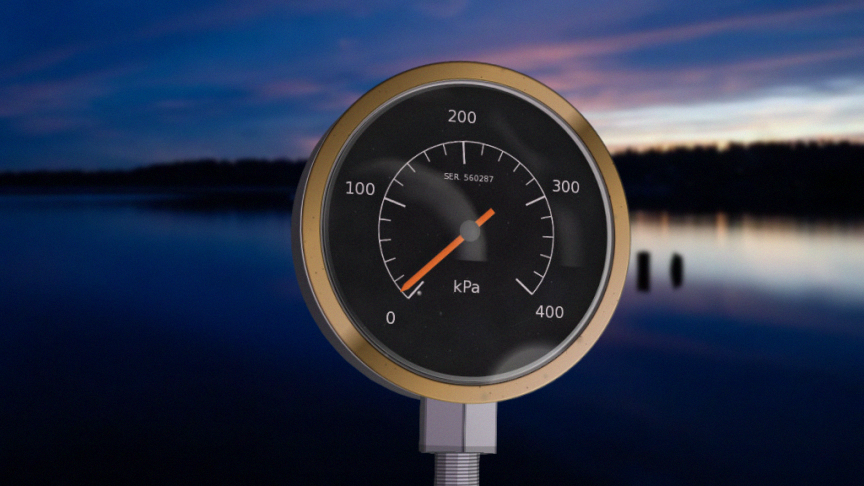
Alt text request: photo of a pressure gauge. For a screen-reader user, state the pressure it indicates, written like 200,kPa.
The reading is 10,kPa
